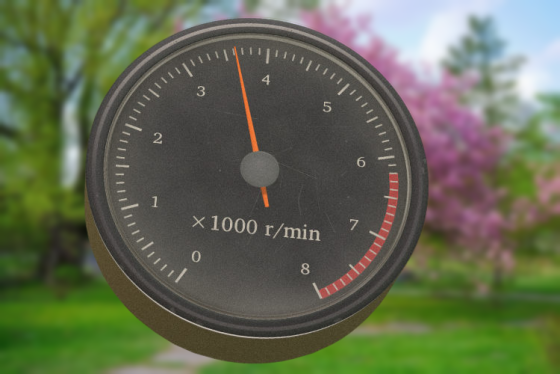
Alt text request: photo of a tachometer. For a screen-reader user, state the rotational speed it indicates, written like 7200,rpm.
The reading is 3600,rpm
